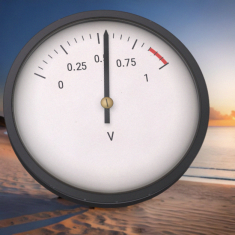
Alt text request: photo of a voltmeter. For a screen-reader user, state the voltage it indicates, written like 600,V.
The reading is 0.55,V
